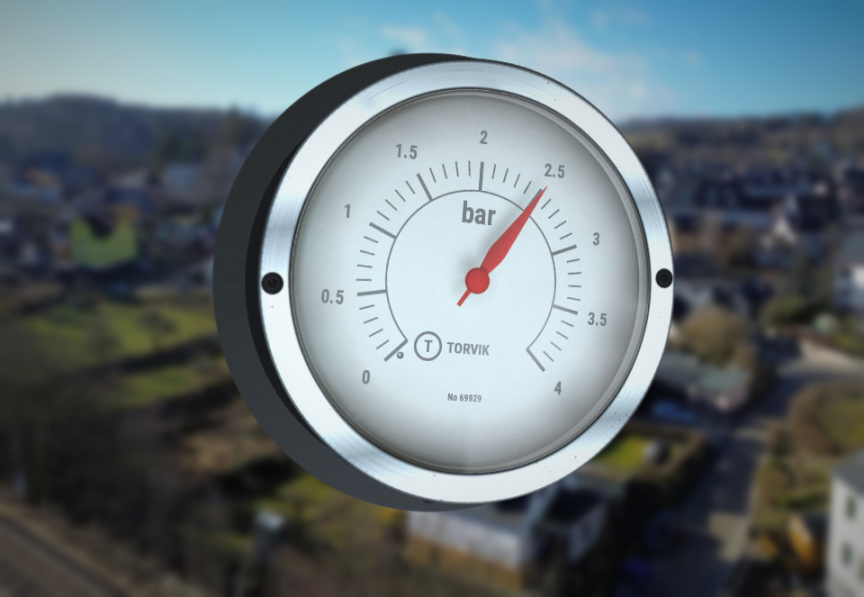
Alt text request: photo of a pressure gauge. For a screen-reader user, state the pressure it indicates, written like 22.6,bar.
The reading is 2.5,bar
